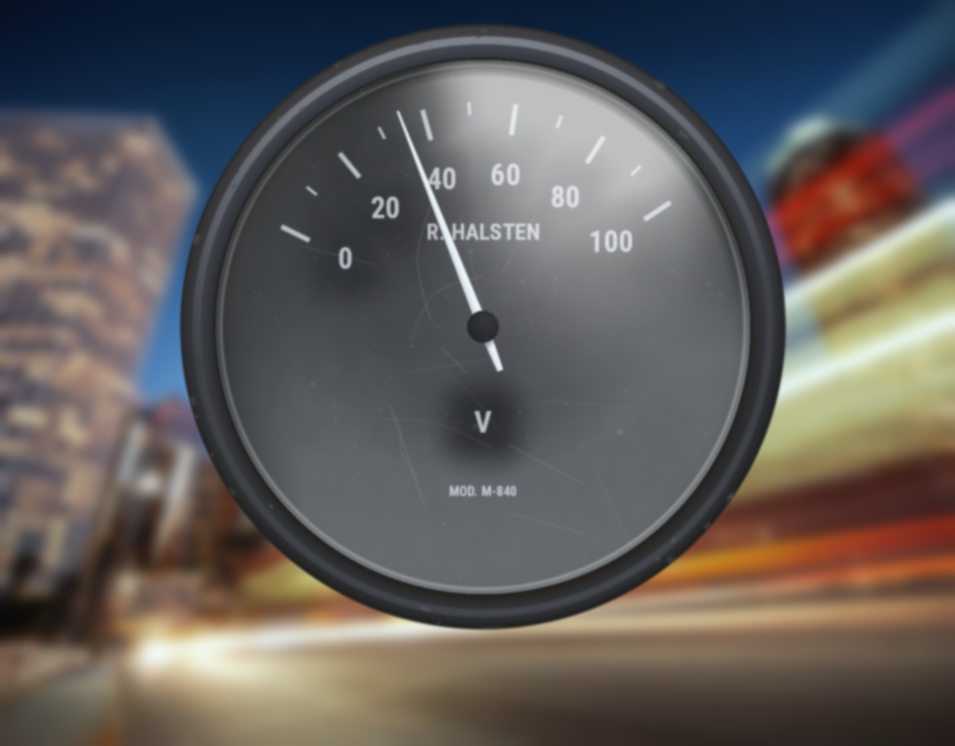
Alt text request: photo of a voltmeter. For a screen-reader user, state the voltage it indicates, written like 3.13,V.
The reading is 35,V
